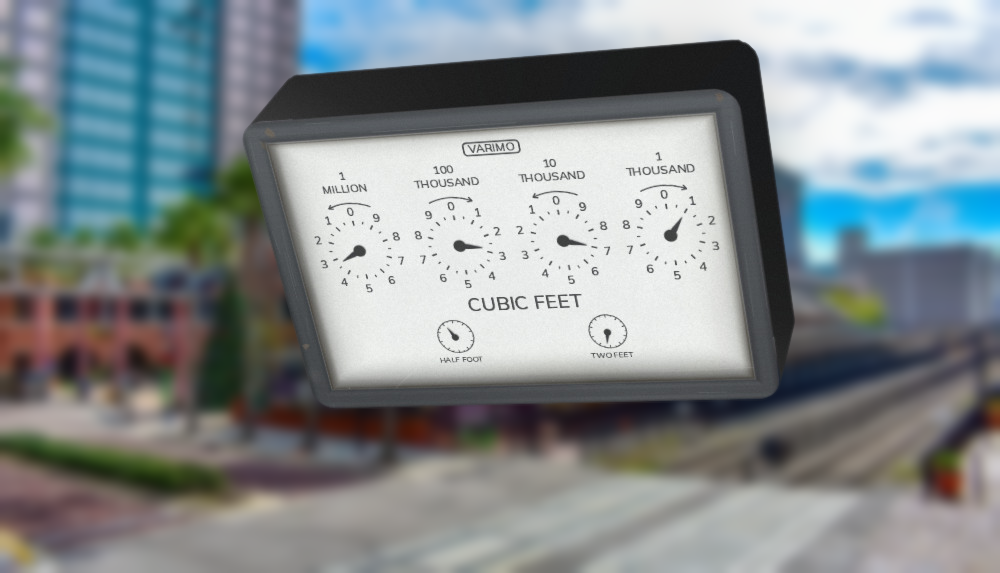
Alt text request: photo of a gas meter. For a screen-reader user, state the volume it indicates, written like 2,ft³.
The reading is 327100,ft³
